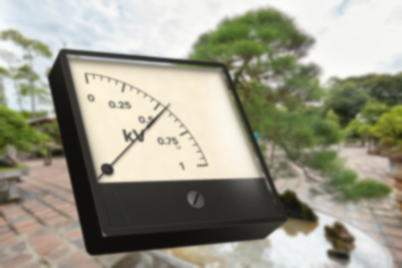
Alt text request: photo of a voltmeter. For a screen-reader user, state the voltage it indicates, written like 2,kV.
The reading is 0.55,kV
